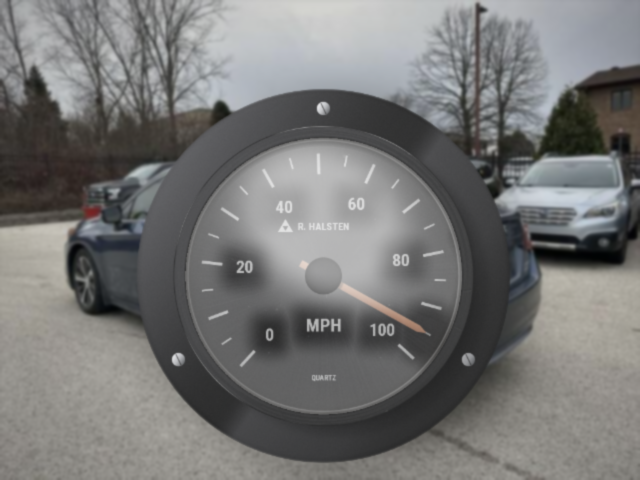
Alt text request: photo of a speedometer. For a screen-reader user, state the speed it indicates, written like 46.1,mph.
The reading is 95,mph
